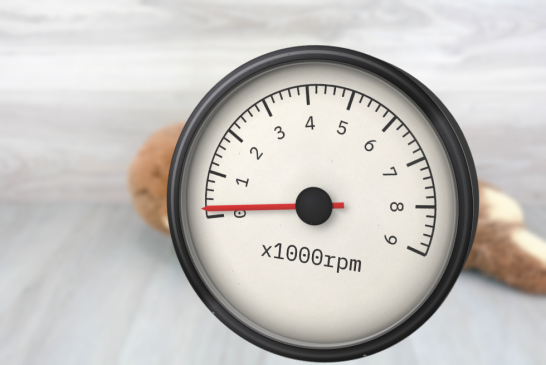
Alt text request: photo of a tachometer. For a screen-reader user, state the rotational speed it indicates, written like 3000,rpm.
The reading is 200,rpm
